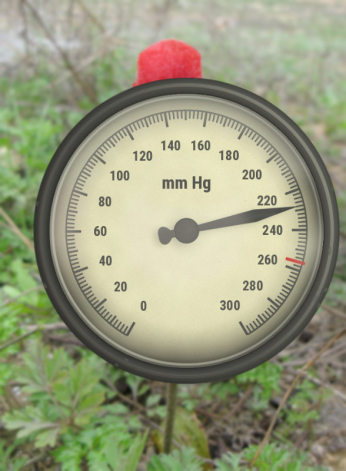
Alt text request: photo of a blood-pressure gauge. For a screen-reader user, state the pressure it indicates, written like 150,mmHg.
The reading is 228,mmHg
